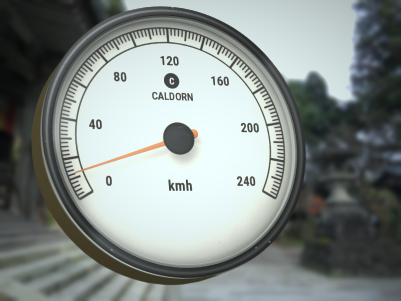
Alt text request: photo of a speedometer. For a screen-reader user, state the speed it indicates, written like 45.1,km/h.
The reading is 12,km/h
